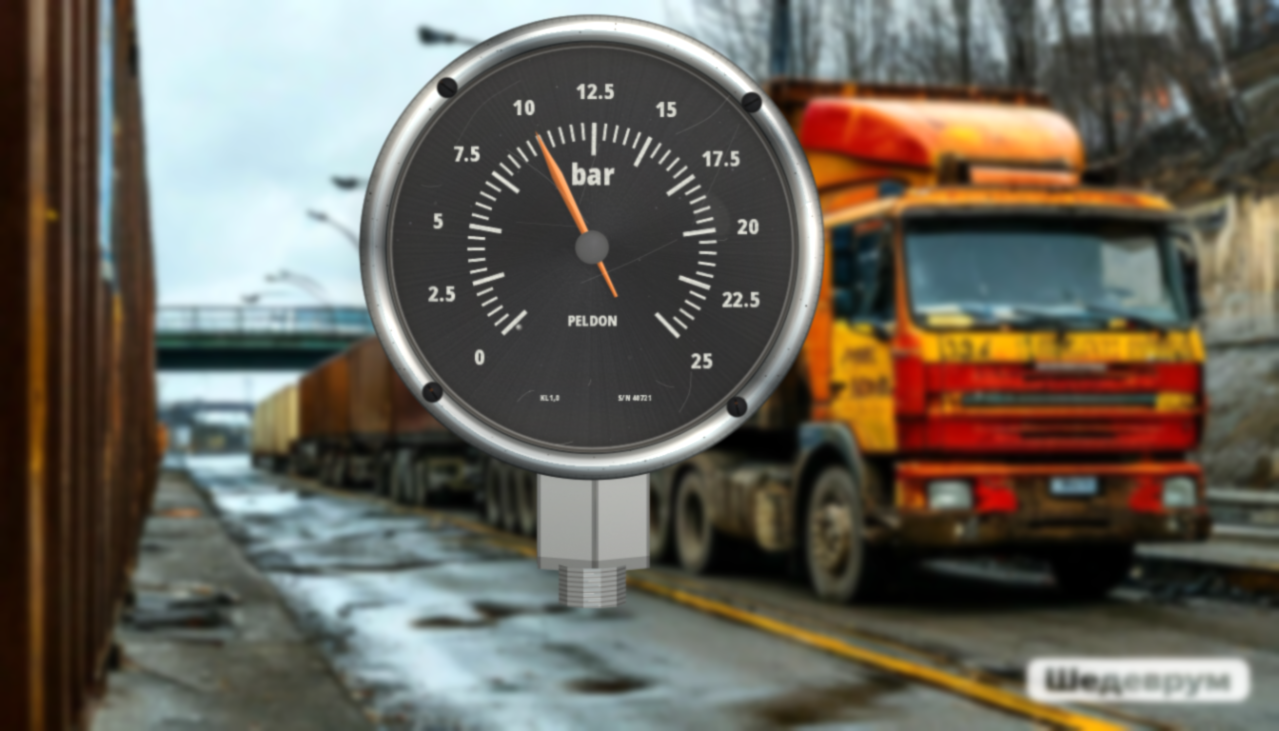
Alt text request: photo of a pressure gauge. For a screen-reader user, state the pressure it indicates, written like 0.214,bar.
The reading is 10,bar
